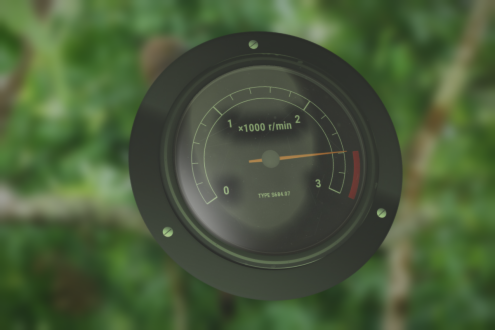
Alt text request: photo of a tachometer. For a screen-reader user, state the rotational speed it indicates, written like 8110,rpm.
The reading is 2600,rpm
